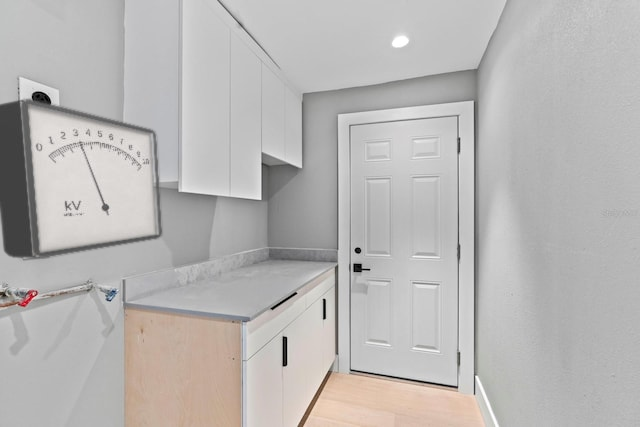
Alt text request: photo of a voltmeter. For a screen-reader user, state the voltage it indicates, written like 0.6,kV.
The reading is 3,kV
